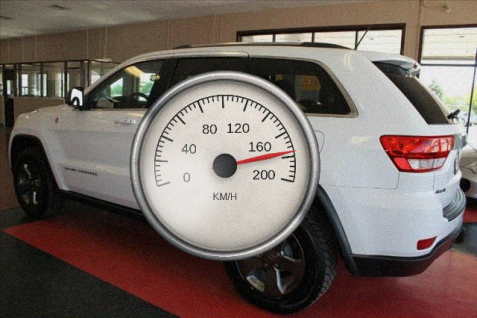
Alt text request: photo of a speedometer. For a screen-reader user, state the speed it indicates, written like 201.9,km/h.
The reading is 176,km/h
